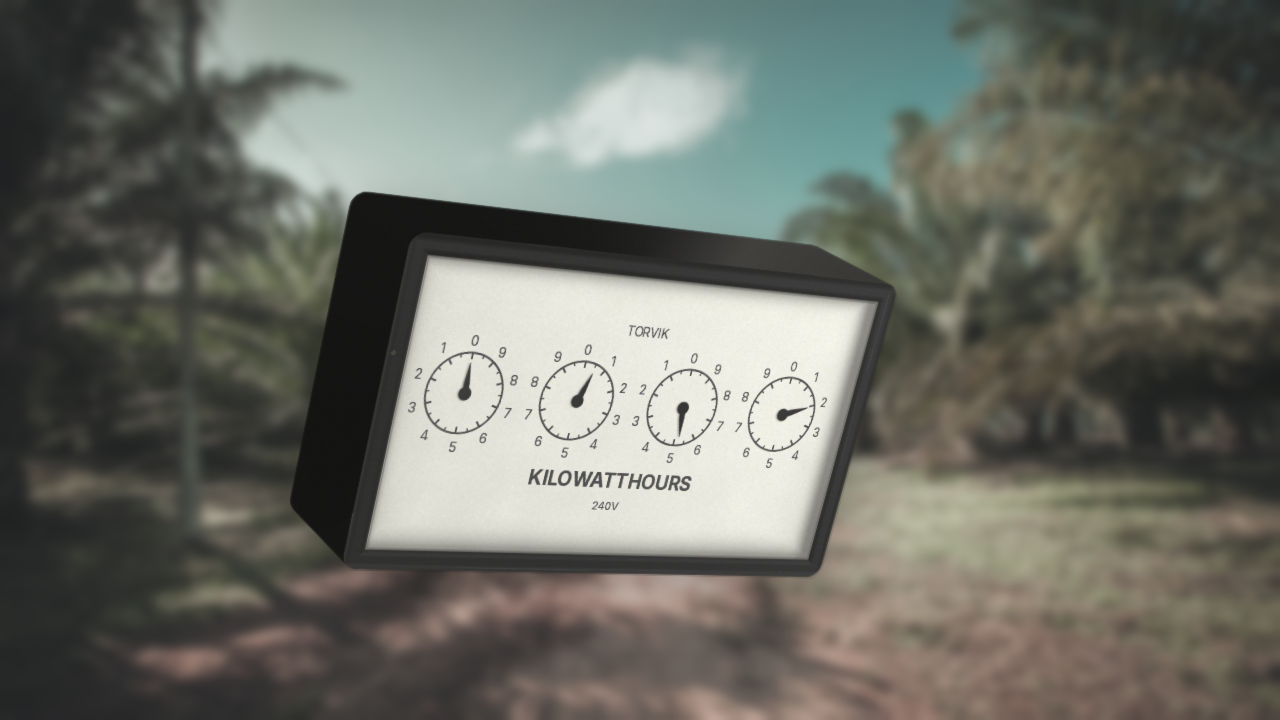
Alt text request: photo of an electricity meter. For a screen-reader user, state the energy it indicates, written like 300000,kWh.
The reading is 52,kWh
